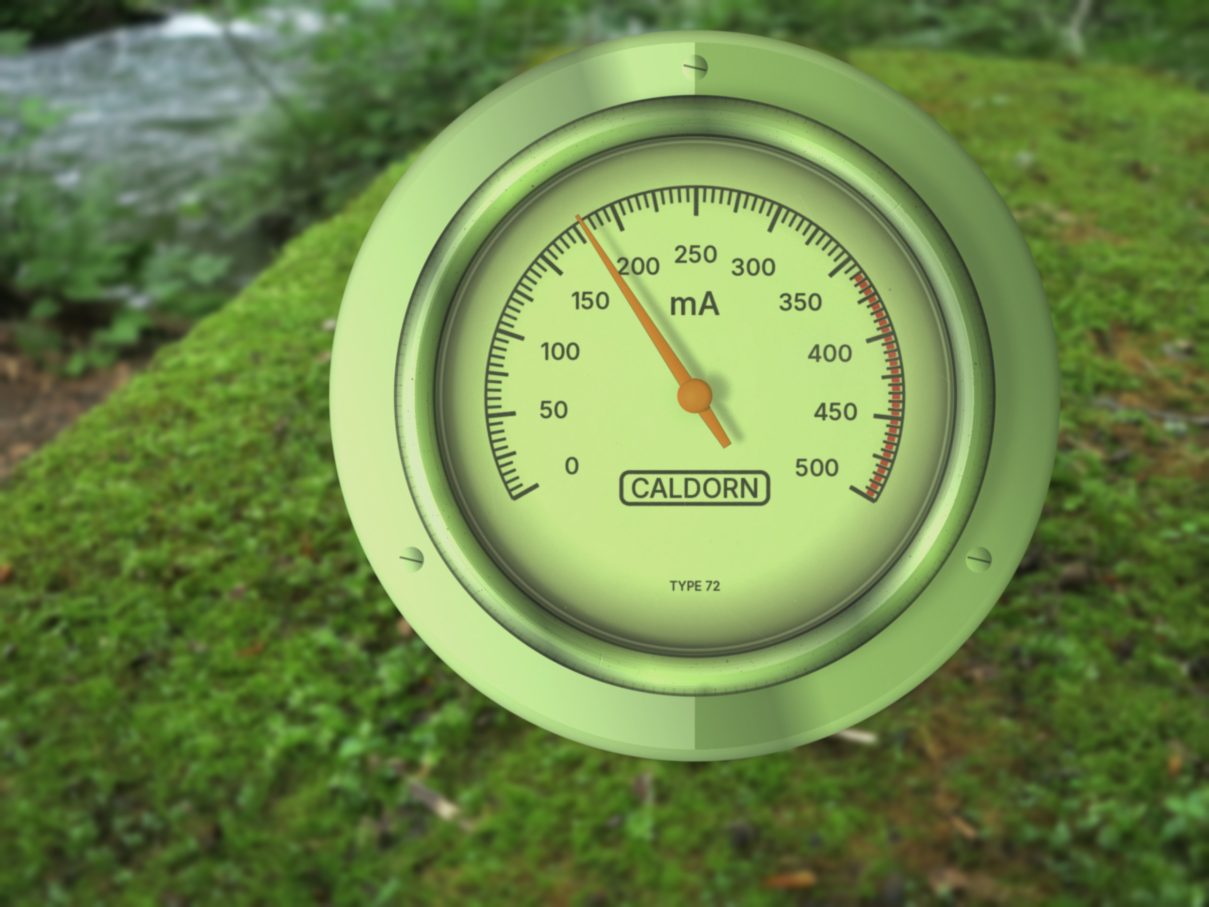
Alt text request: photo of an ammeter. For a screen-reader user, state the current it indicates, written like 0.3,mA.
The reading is 180,mA
